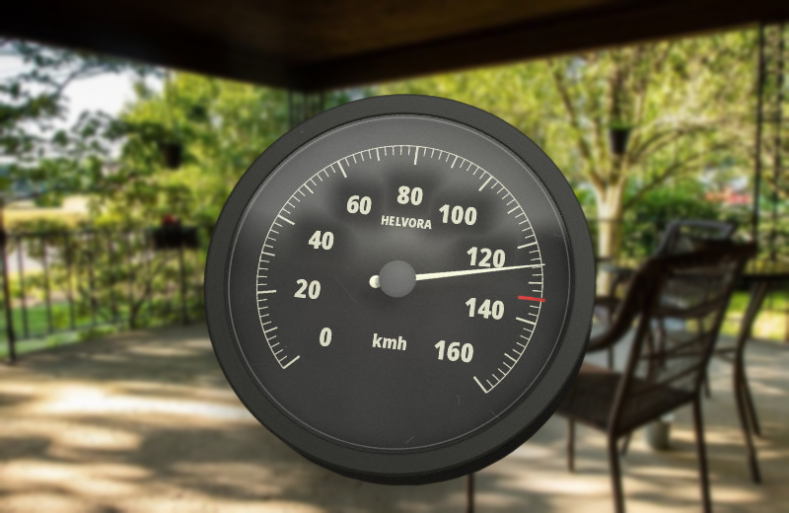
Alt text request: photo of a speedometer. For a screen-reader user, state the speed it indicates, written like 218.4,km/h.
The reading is 126,km/h
